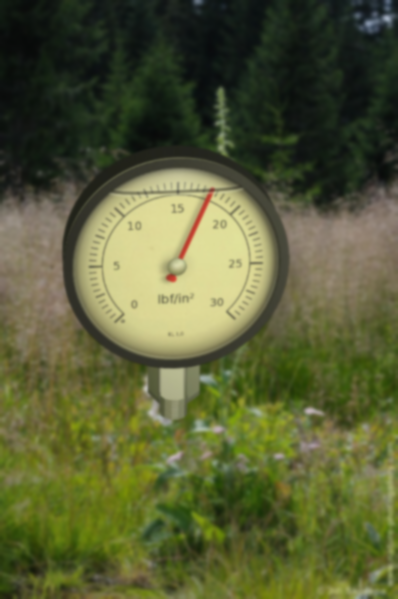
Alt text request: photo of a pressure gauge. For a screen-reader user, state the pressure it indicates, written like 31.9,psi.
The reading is 17.5,psi
